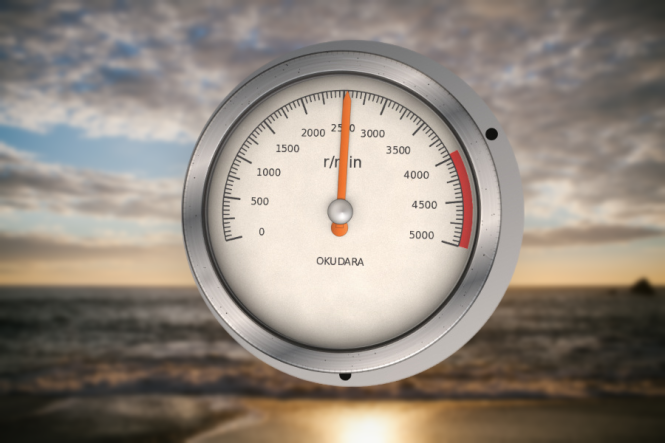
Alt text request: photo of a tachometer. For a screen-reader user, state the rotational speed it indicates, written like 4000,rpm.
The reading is 2550,rpm
